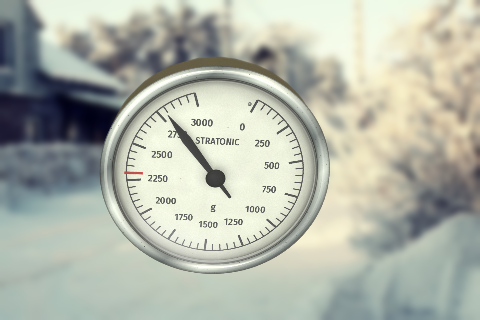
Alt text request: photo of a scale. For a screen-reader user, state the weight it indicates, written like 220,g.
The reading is 2800,g
